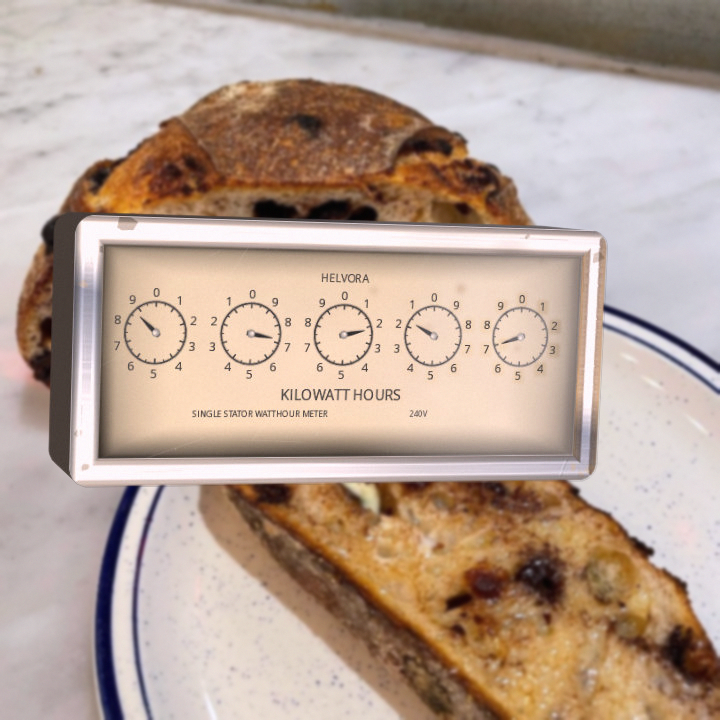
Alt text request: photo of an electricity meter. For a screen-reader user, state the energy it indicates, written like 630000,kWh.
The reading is 87217,kWh
